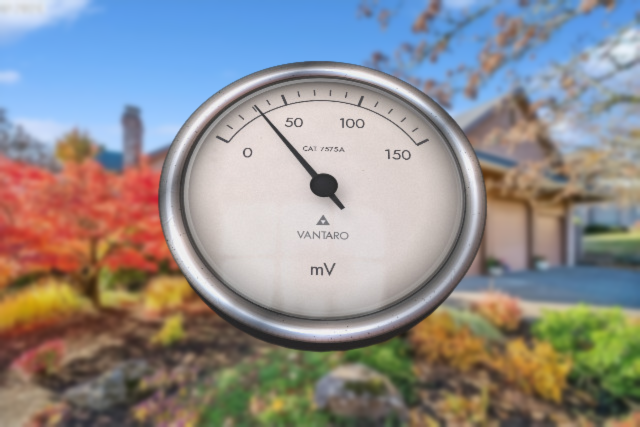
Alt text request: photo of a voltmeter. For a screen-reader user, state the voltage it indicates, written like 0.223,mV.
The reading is 30,mV
